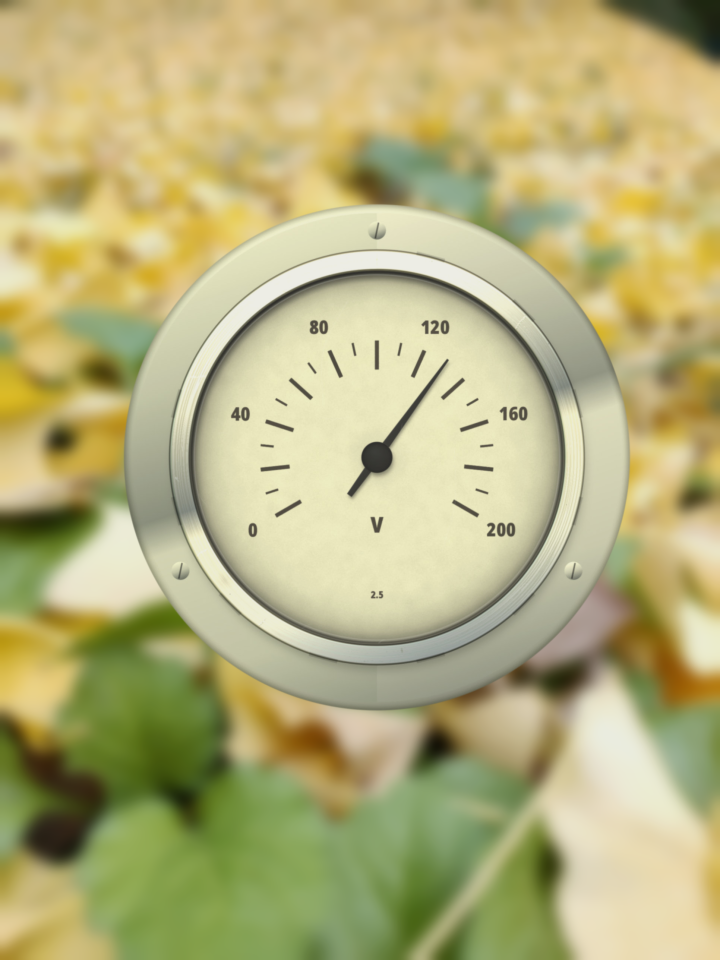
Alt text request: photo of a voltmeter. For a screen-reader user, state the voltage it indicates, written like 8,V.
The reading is 130,V
